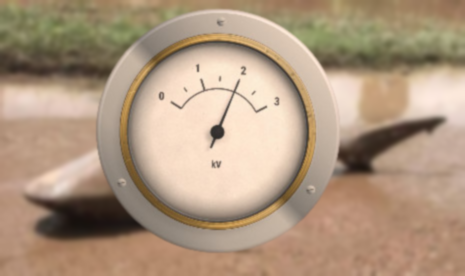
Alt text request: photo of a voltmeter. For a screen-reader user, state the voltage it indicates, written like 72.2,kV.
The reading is 2,kV
